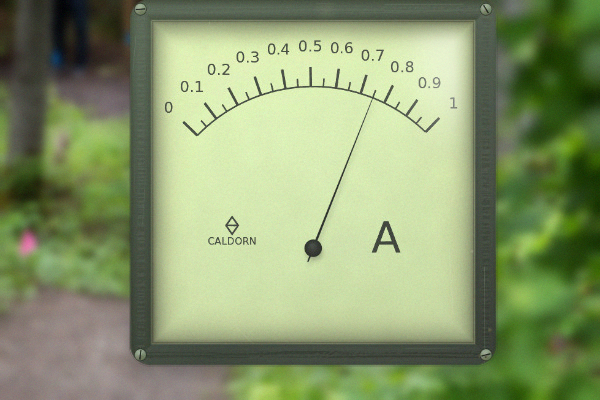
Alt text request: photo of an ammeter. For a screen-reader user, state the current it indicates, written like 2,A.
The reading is 0.75,A
